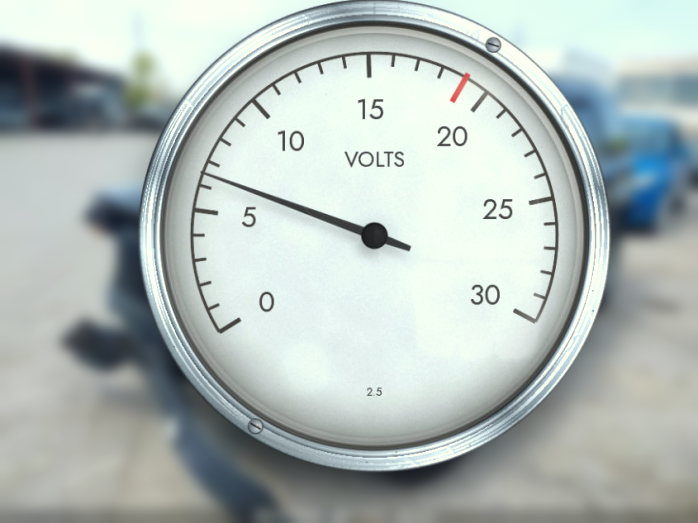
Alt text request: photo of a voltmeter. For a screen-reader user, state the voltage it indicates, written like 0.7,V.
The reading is 6.5,V
